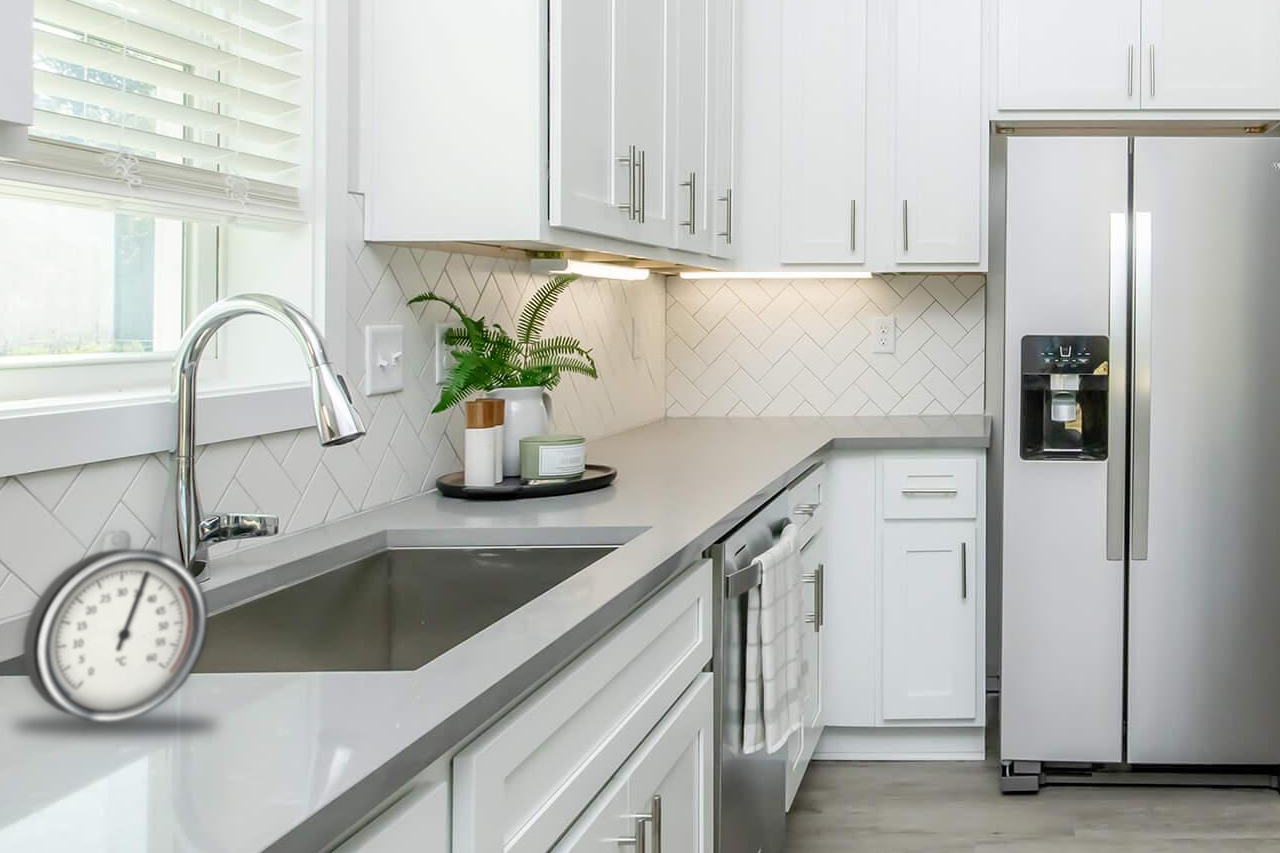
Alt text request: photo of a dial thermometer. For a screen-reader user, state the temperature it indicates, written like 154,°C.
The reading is 35,°C
